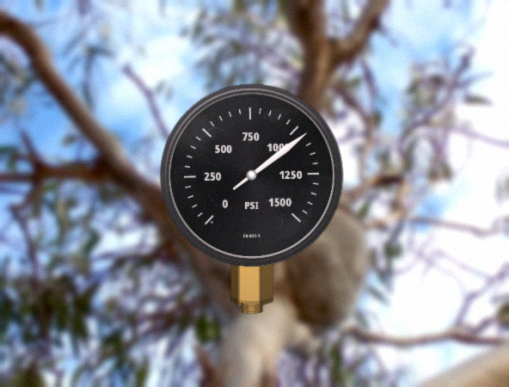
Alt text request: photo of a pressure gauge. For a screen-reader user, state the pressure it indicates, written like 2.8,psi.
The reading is 1050,psi
